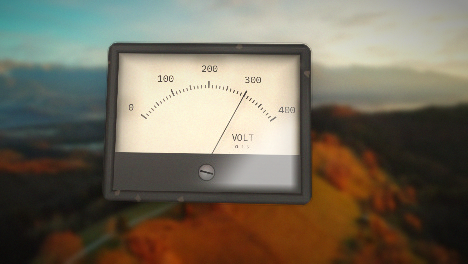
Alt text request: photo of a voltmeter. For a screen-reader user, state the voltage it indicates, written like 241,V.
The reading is 300,V
